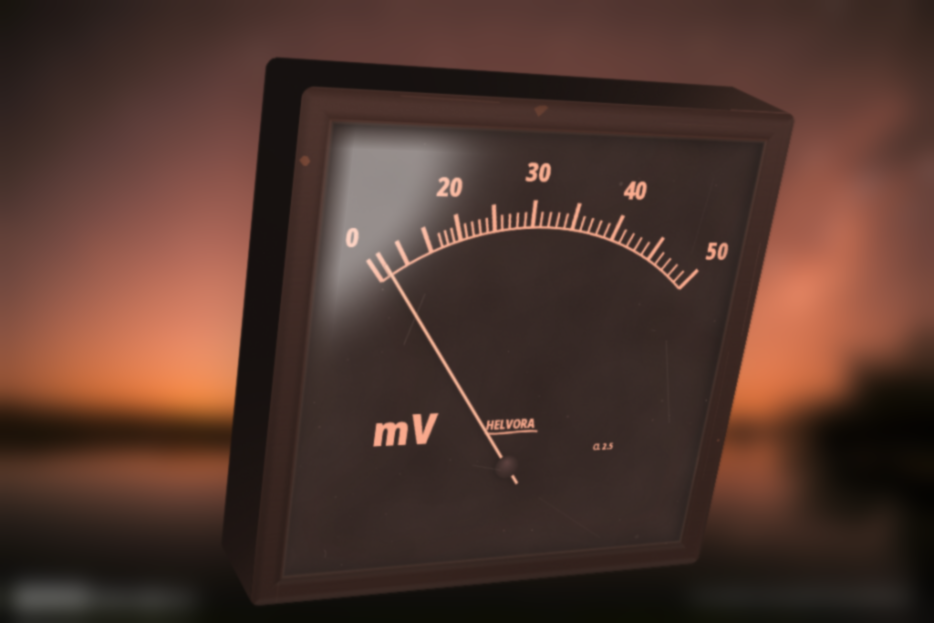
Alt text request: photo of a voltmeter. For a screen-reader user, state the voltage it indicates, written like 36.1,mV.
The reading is 5,mV
